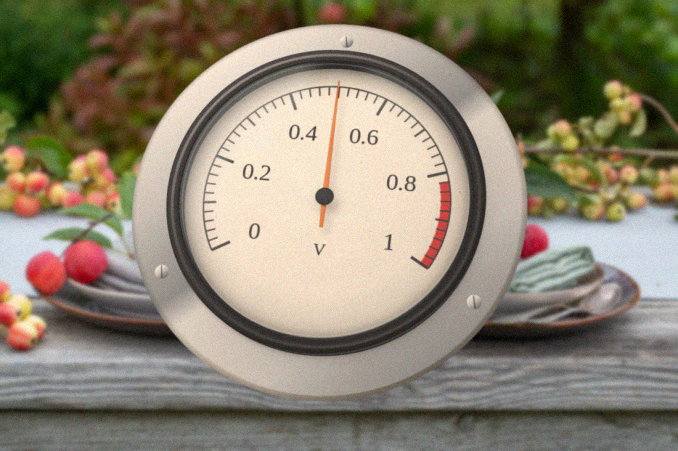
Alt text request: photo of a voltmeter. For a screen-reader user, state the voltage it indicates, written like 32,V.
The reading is 0.5,V
